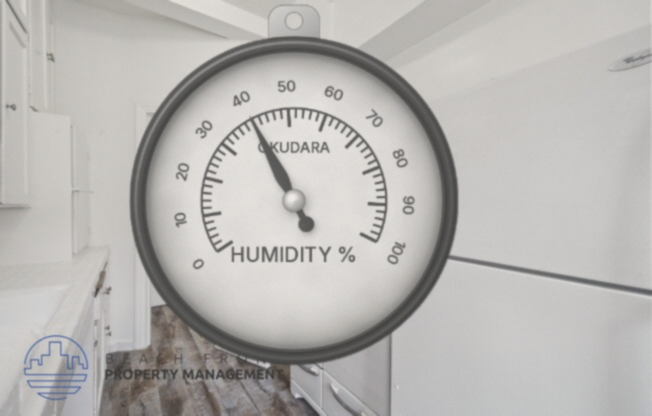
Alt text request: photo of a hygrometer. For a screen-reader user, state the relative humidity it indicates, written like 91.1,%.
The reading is 40,%
